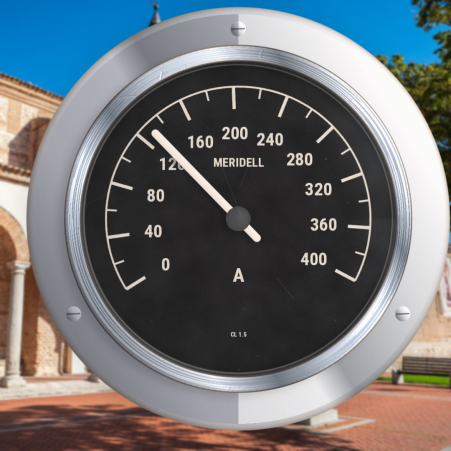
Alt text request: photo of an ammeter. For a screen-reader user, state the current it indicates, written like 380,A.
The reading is 130,A
